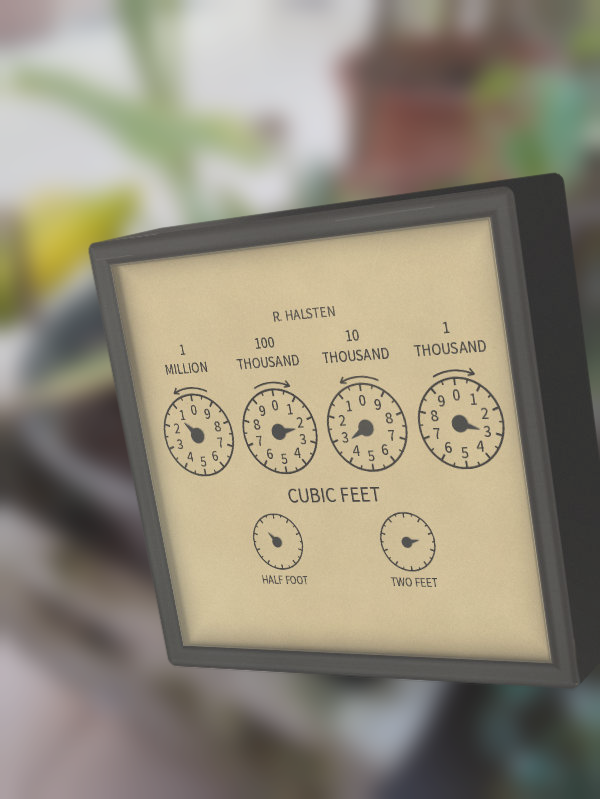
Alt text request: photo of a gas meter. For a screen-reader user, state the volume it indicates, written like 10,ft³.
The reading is 123300,ft³
